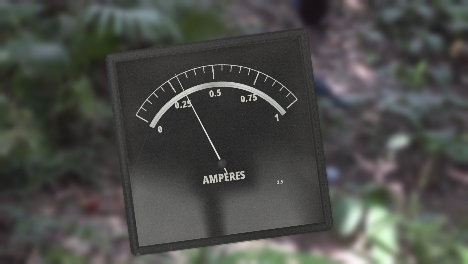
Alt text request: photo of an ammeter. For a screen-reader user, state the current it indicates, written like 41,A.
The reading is 0.3,A
